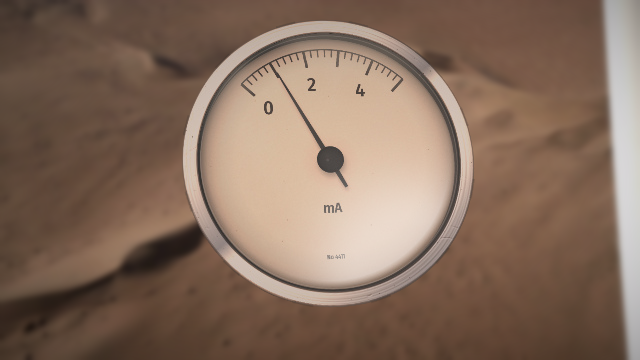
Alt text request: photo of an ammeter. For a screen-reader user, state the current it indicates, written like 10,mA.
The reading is 1,mA
